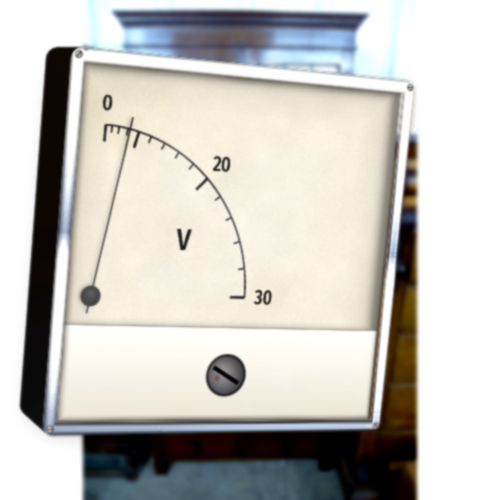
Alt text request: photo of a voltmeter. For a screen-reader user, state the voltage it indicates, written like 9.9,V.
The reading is 8,V
